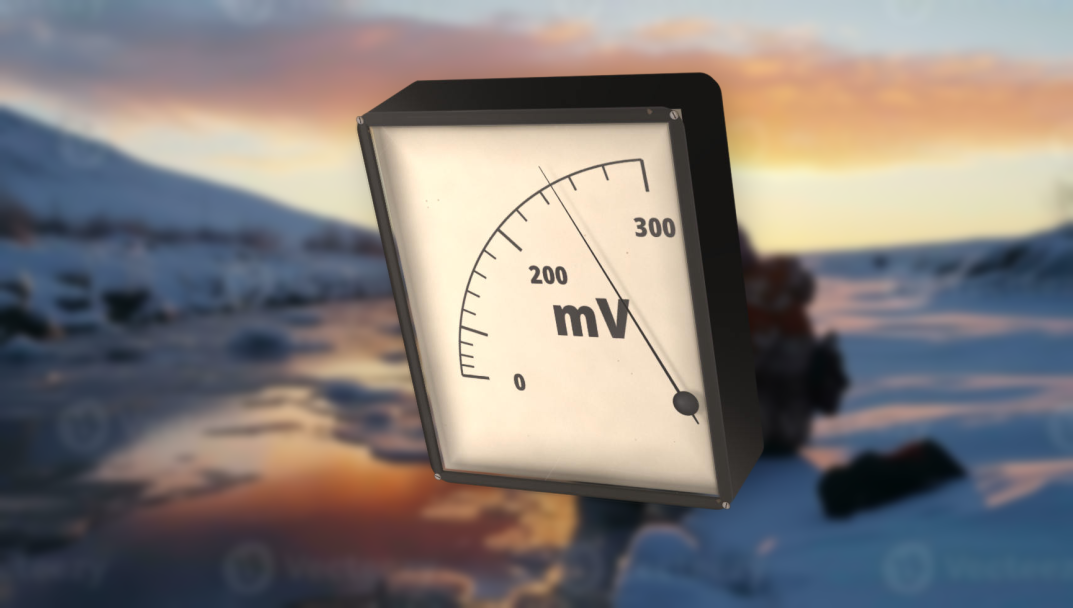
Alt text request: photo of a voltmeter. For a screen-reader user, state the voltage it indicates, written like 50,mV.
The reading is 250,mV
